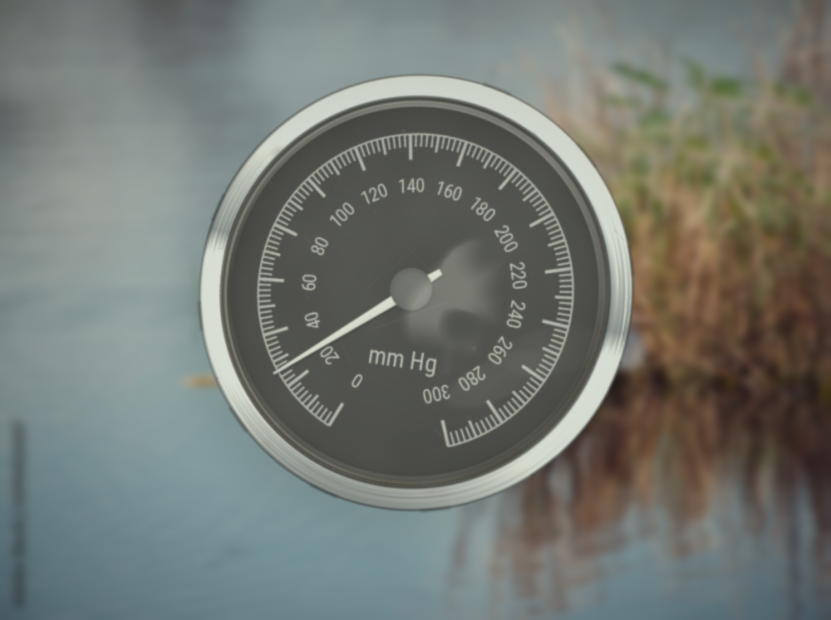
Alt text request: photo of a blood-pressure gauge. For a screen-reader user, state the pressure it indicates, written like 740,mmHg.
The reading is 26,mmHg
